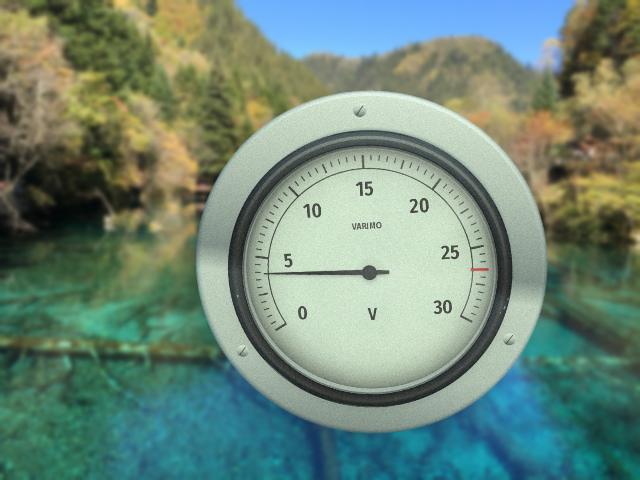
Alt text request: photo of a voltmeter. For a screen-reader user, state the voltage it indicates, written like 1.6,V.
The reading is 4,V
